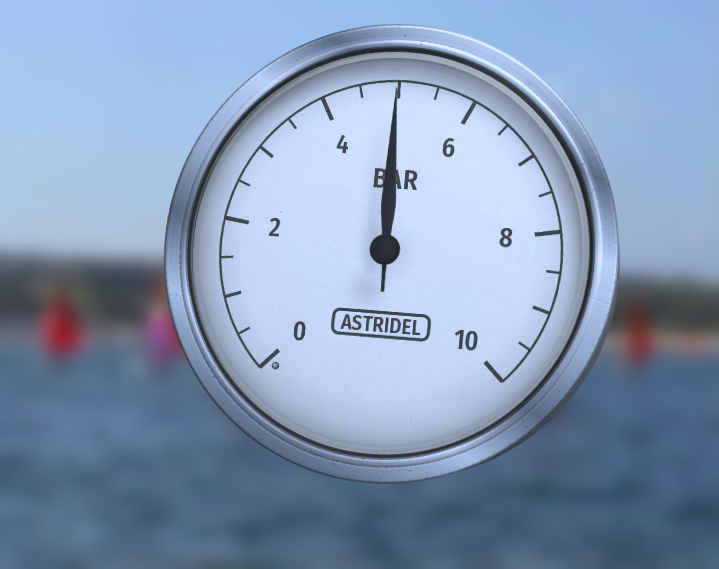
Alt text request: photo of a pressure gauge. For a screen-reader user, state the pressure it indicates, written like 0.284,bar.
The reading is 5,bar
